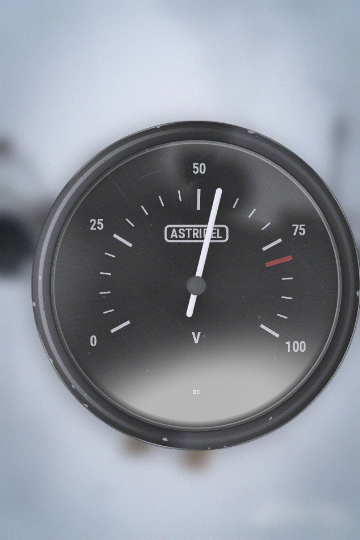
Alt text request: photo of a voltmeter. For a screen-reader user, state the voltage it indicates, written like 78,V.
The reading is 55,V
